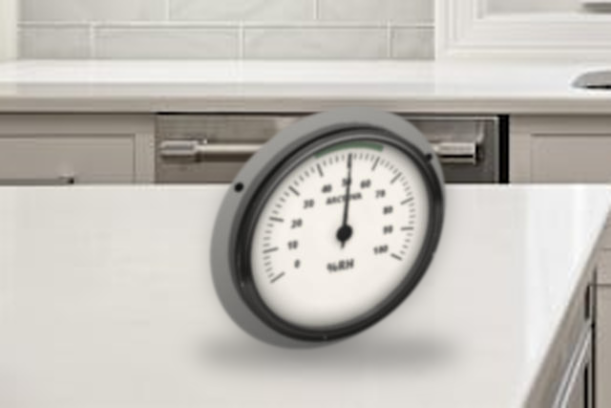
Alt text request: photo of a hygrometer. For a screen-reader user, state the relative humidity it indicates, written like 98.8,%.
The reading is 50,%
